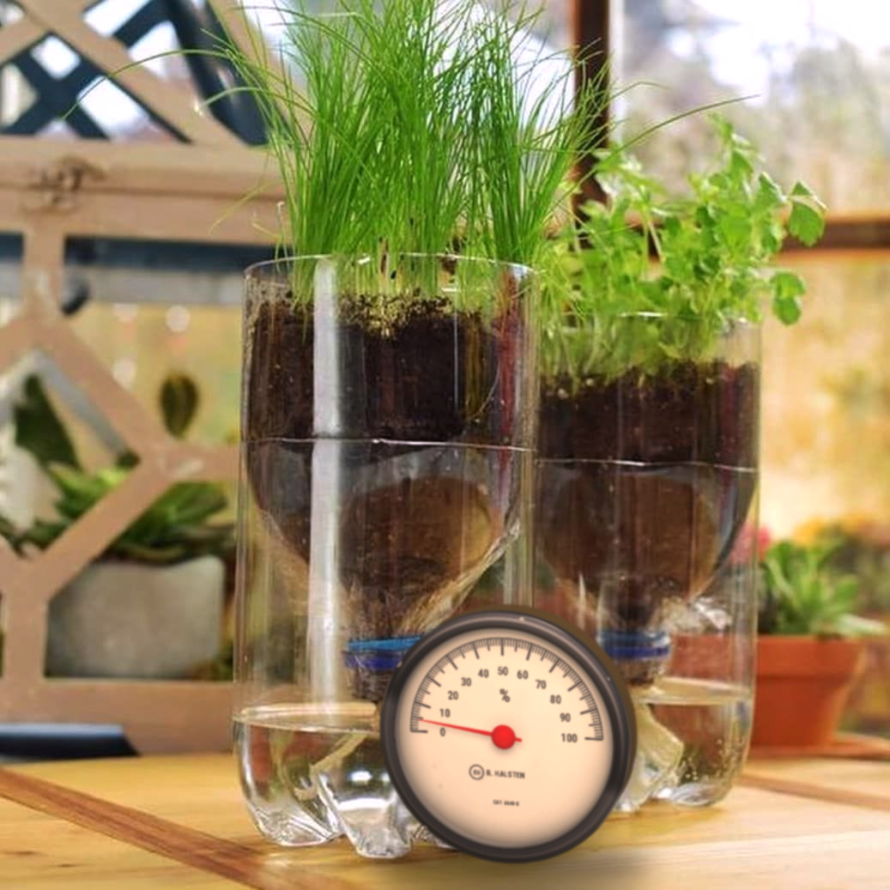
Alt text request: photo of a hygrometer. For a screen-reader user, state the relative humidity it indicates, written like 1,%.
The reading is 5,%
